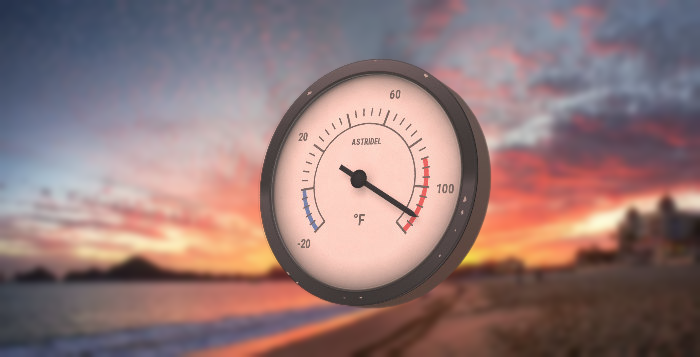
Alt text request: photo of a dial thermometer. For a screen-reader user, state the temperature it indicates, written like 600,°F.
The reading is 112,°F
